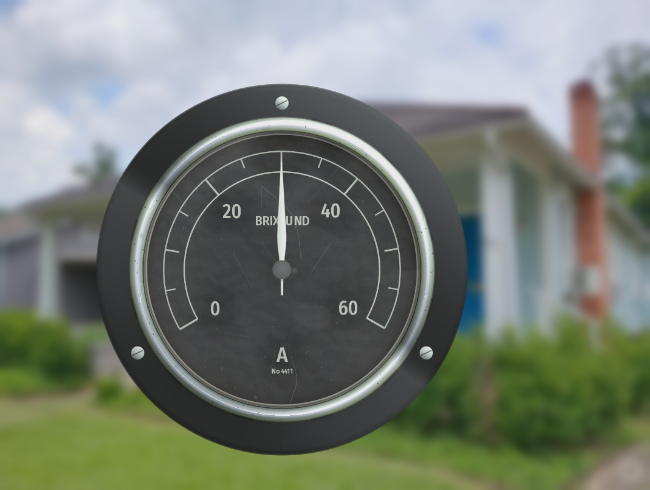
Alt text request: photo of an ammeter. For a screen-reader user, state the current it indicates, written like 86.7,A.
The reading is 30,A
